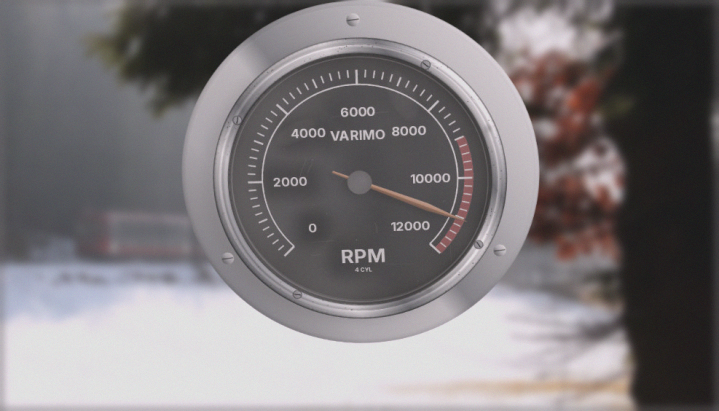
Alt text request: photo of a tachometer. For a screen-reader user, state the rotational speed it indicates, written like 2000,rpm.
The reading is 11000,rpm
